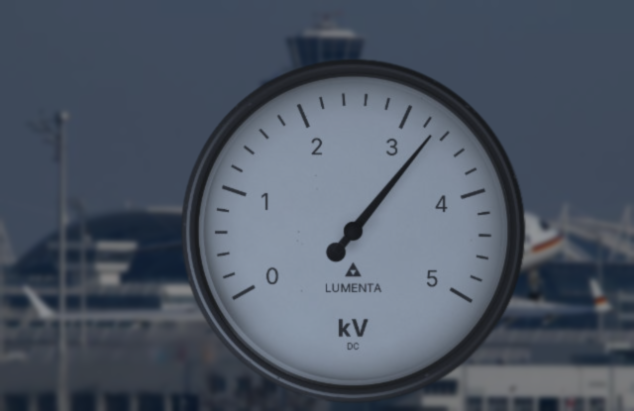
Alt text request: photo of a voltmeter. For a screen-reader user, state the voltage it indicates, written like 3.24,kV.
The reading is 3.3,kV
